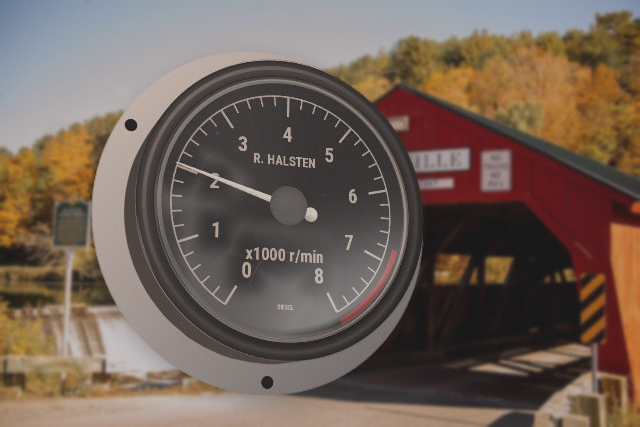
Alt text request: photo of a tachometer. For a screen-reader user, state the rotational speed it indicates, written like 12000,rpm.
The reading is 2000,rpm
